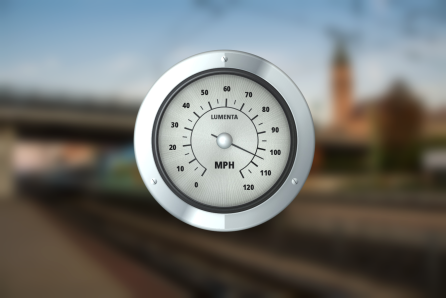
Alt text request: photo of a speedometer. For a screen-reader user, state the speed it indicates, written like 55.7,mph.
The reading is 105,mph
